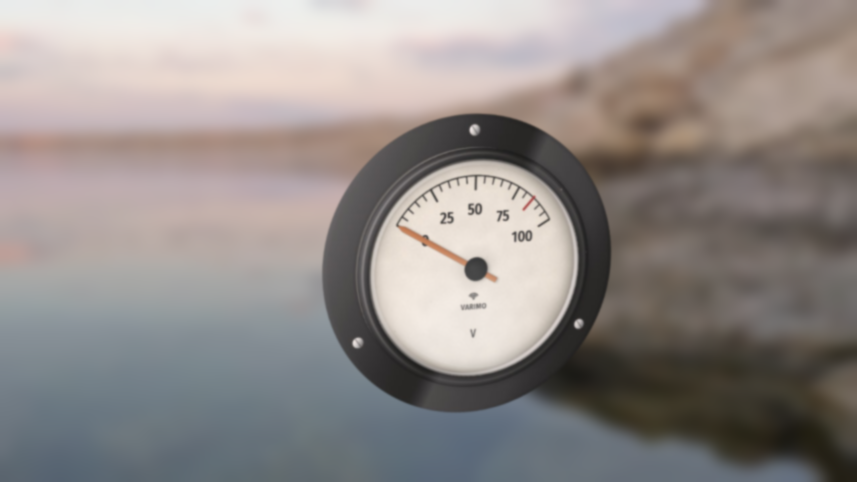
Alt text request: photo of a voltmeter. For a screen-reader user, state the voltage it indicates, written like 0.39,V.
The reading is 0,V
